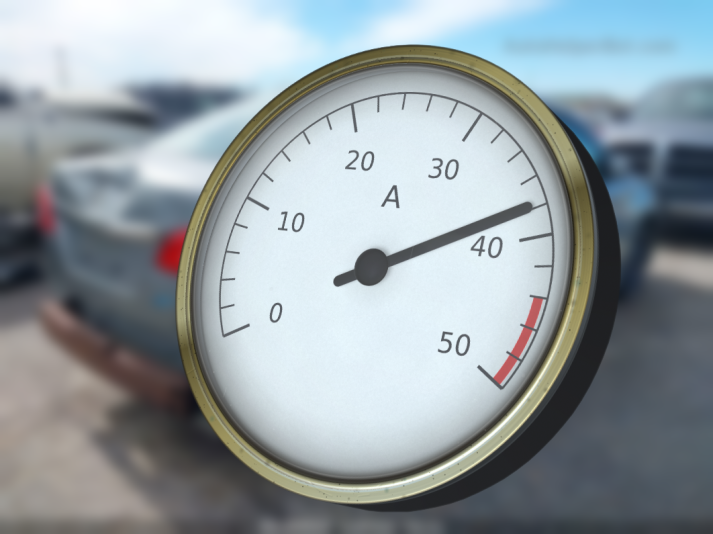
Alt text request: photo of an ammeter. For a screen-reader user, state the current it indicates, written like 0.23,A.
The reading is 38,A
